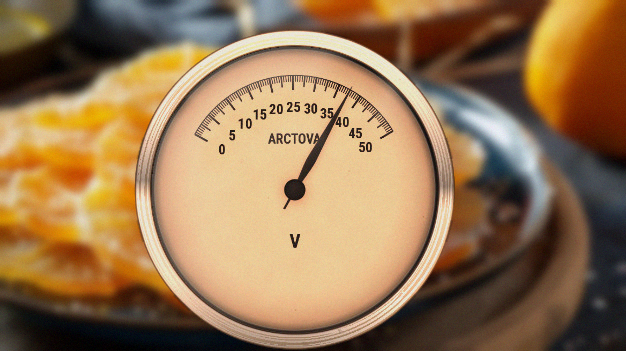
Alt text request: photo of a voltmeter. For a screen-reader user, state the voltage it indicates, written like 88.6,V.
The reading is 37.5,V
